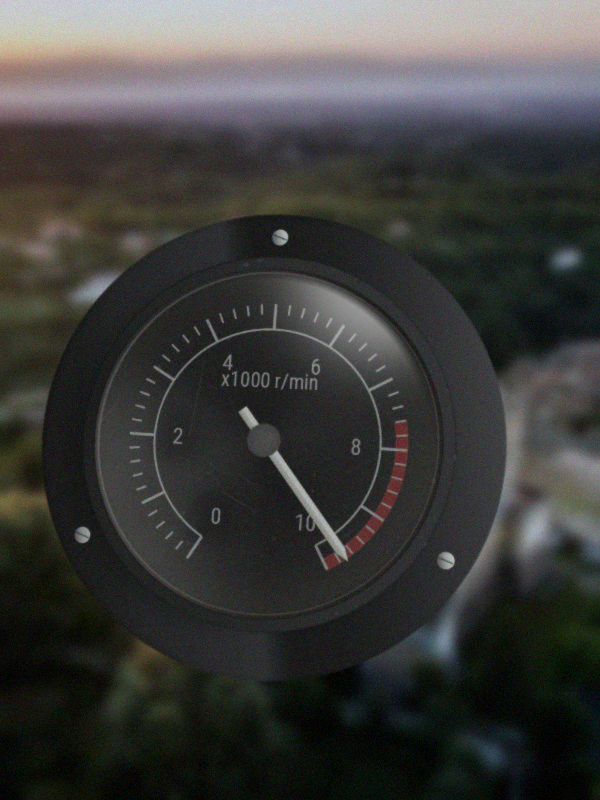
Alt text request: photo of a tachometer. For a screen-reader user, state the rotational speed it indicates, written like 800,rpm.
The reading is 9700,rpm
